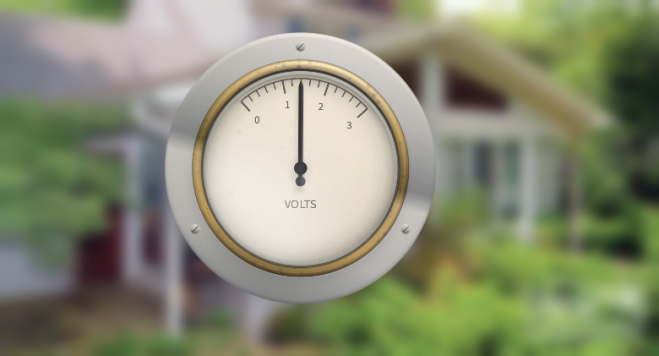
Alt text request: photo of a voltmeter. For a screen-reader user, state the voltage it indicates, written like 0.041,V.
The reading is 1.4,V
